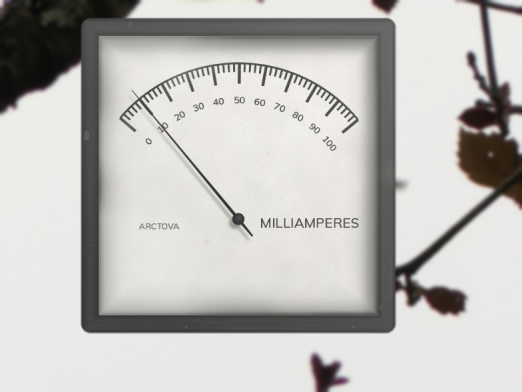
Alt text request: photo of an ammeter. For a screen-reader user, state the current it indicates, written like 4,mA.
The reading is 10,mA
